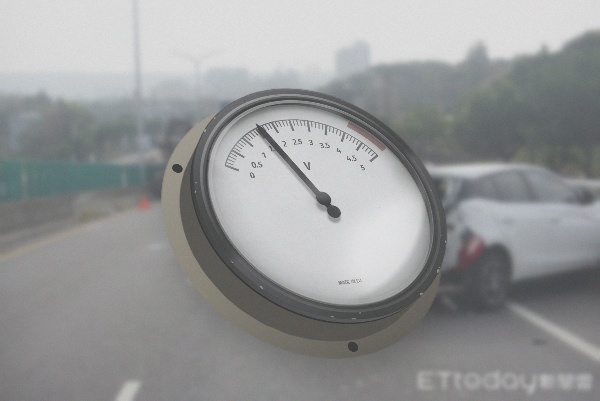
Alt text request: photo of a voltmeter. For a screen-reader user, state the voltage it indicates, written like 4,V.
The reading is 1.5,V
